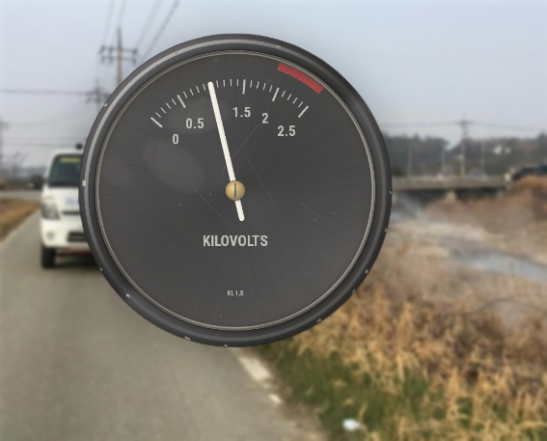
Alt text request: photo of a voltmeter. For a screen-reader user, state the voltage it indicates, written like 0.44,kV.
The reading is 1,kV
